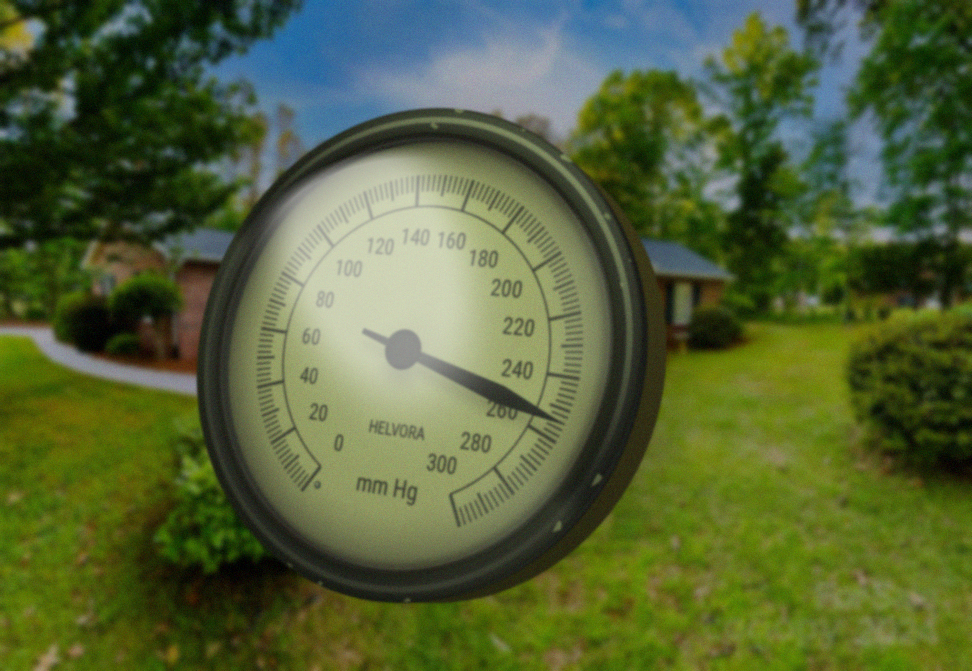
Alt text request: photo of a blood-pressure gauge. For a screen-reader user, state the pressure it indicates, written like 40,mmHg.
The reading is 254,mmHg
